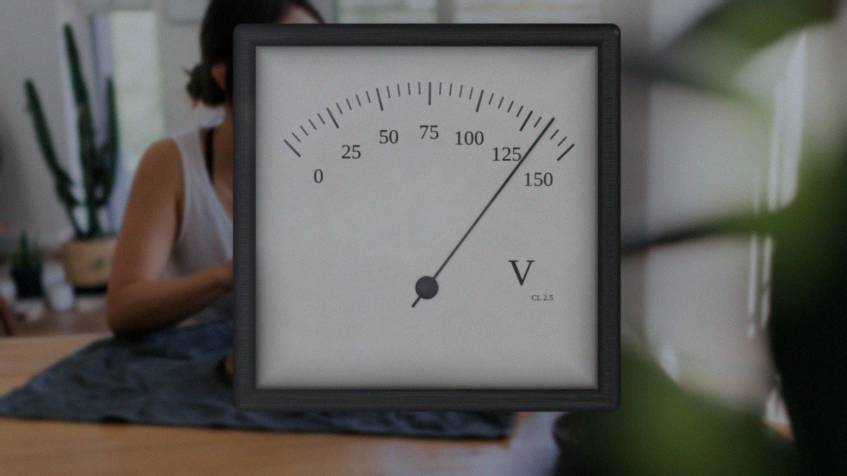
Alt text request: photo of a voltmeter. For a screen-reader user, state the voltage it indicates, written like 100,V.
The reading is 135,V
